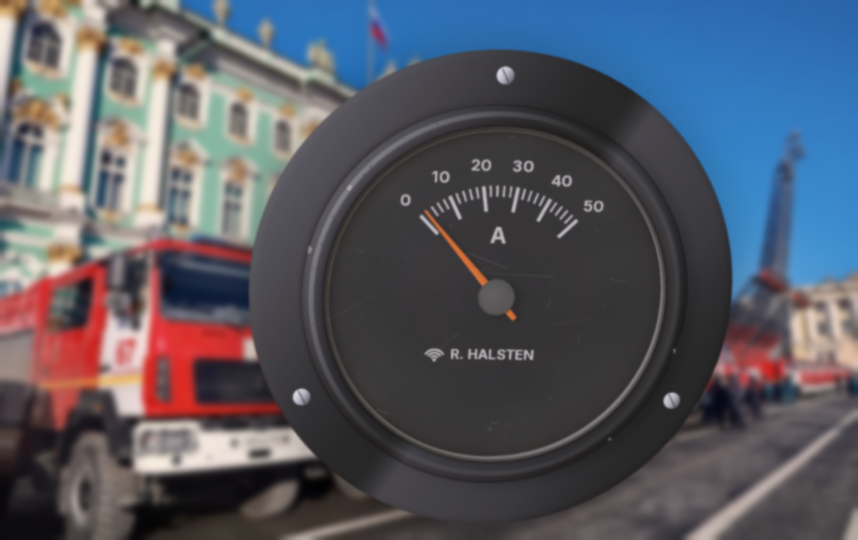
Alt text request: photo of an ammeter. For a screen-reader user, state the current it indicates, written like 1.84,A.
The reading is 2,A
